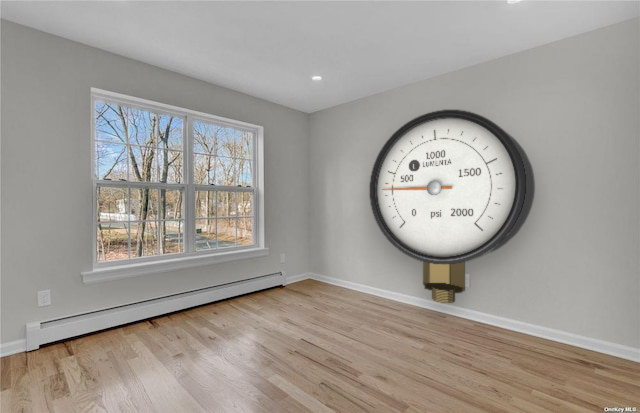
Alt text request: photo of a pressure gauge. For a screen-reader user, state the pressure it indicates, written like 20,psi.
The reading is 350,psi
